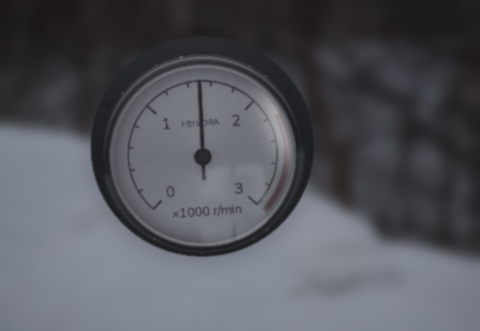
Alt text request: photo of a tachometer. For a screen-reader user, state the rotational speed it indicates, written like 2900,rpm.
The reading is 1500,rpm
